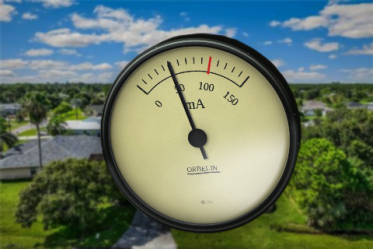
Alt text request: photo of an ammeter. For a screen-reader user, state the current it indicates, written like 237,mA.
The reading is 50,mA
